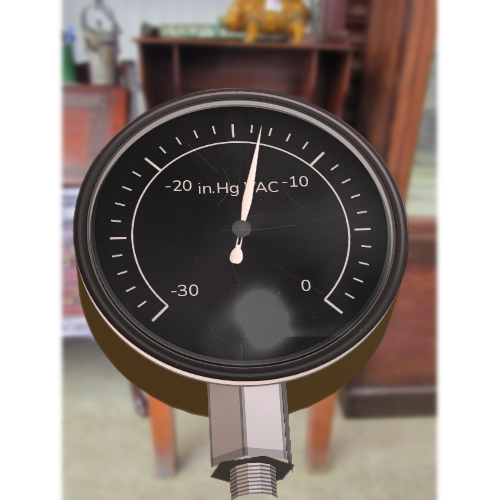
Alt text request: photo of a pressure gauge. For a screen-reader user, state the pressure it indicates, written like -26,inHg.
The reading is -13.5,inHg
